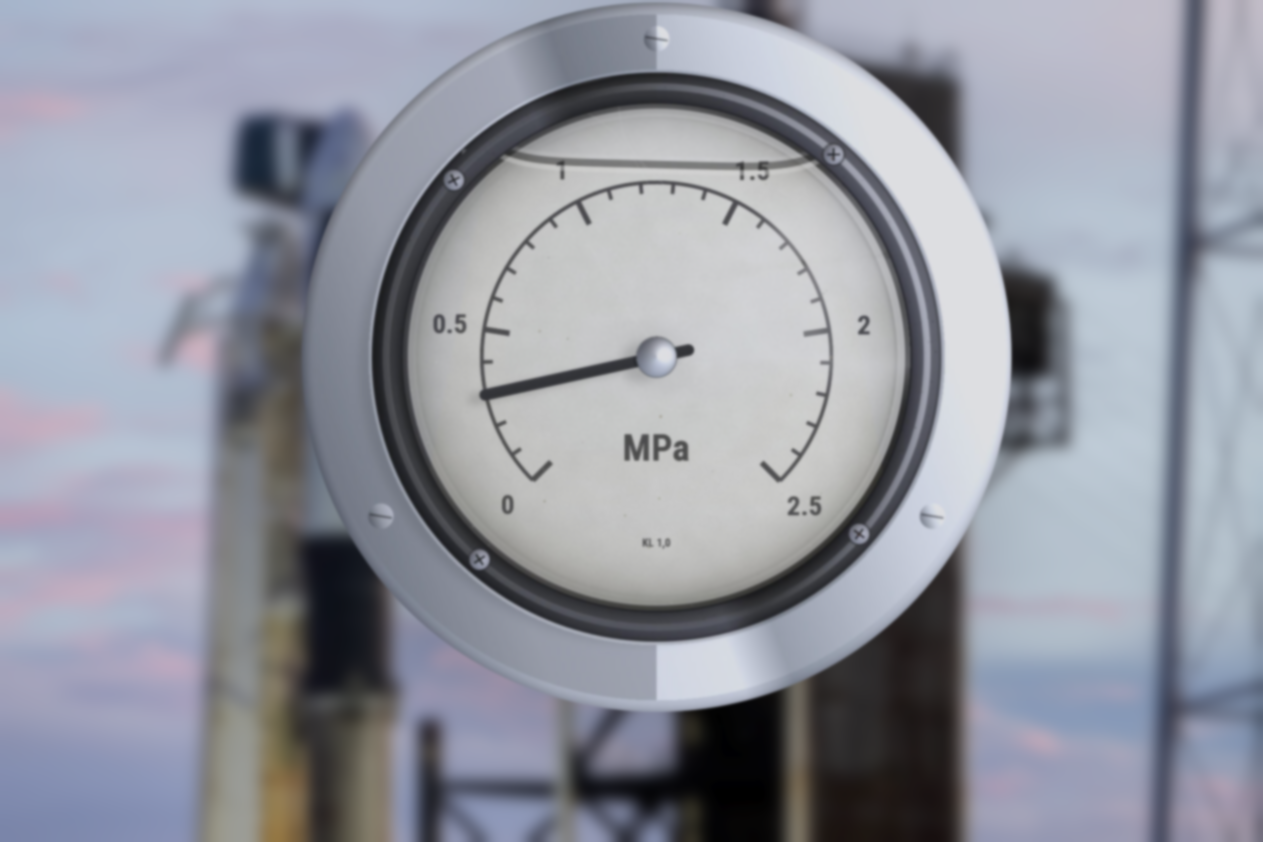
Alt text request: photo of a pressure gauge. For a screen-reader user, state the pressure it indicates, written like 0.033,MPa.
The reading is 0.3,MPa
